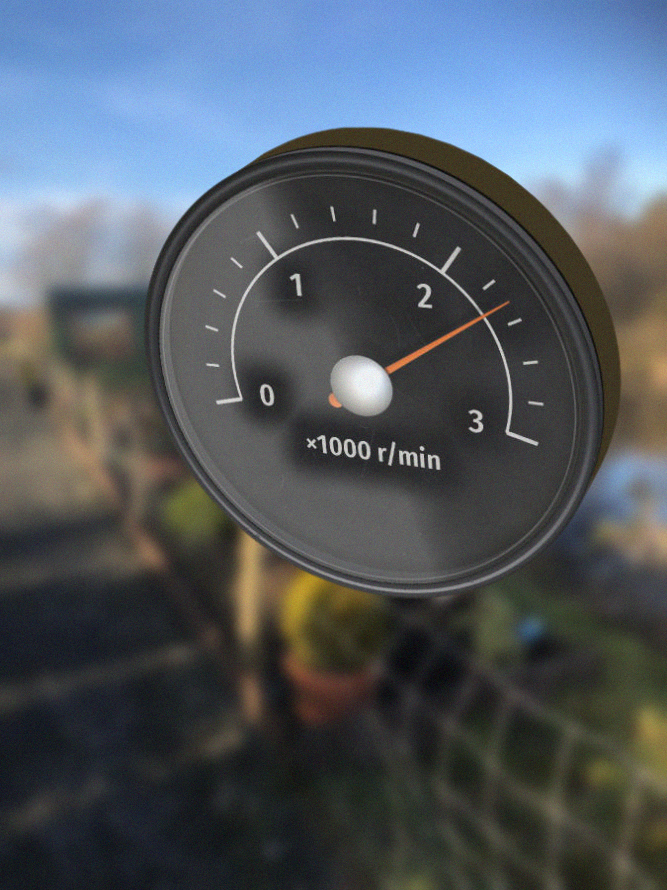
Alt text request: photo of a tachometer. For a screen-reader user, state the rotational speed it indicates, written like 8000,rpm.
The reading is 2300,rpm
